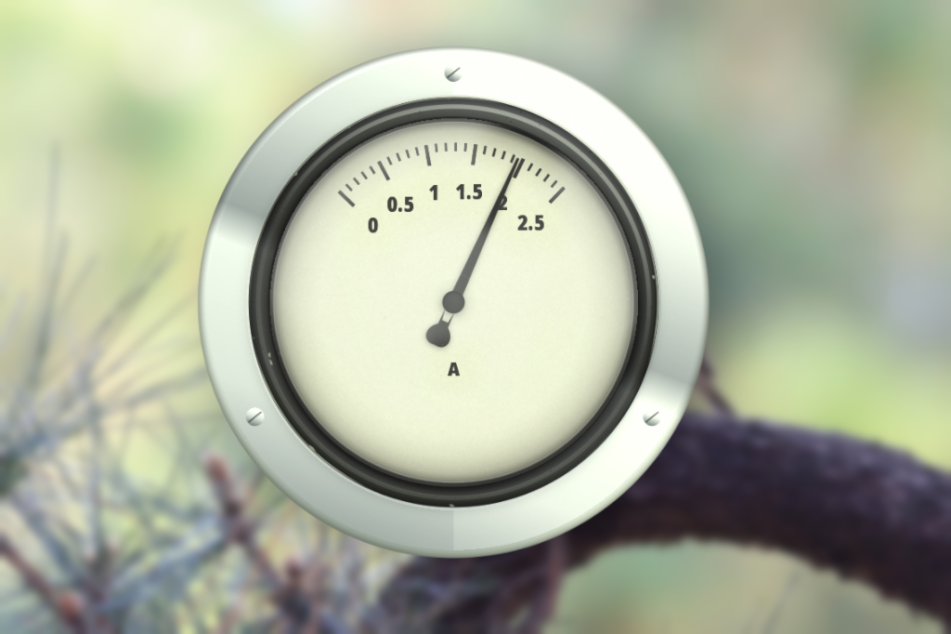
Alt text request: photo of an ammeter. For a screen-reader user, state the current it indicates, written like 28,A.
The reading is 1.95,A
